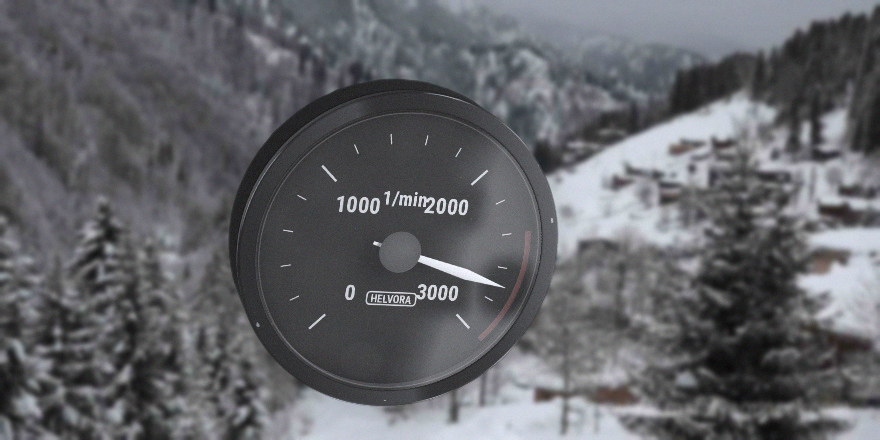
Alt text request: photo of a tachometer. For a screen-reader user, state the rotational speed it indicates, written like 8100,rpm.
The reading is 2700,rpm
